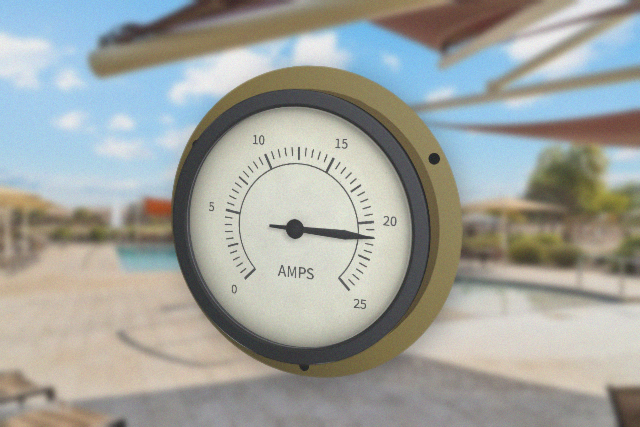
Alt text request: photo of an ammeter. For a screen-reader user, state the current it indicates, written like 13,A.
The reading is 21,A
